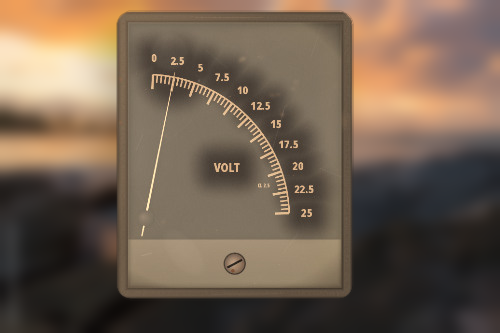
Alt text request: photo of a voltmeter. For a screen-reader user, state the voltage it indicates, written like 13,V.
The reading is 2.5,V
